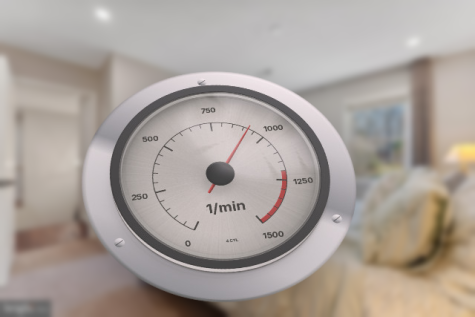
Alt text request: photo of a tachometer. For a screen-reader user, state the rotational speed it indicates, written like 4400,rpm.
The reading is 925,rpm
